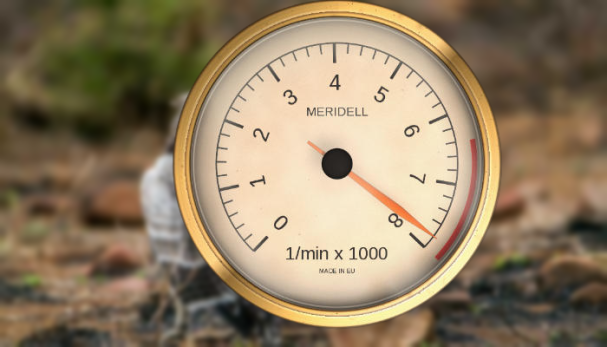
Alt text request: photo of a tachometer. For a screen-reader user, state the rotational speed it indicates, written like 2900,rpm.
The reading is 7800,rpm
